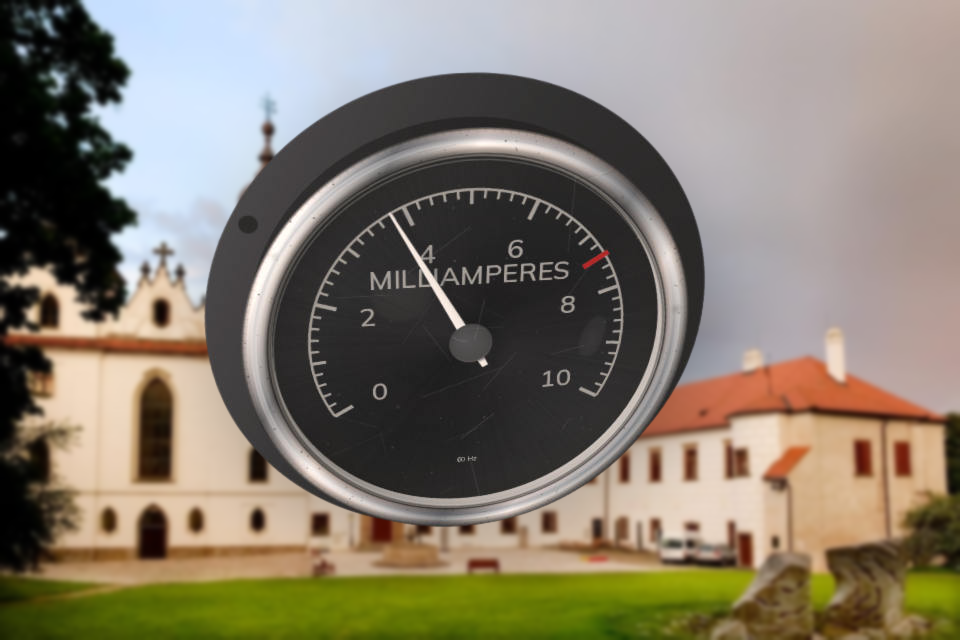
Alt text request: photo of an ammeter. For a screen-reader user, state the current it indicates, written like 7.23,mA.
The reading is 3.8,mA
